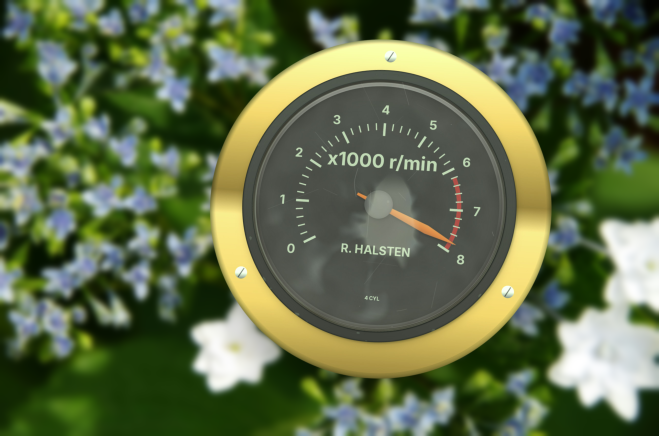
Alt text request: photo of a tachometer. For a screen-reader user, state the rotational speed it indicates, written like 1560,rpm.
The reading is 7800,rpm
